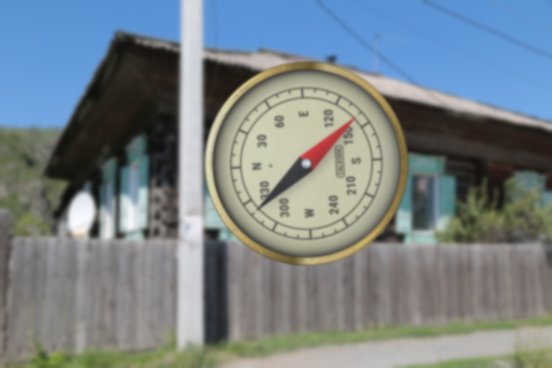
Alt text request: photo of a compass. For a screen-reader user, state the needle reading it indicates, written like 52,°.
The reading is 140,°
